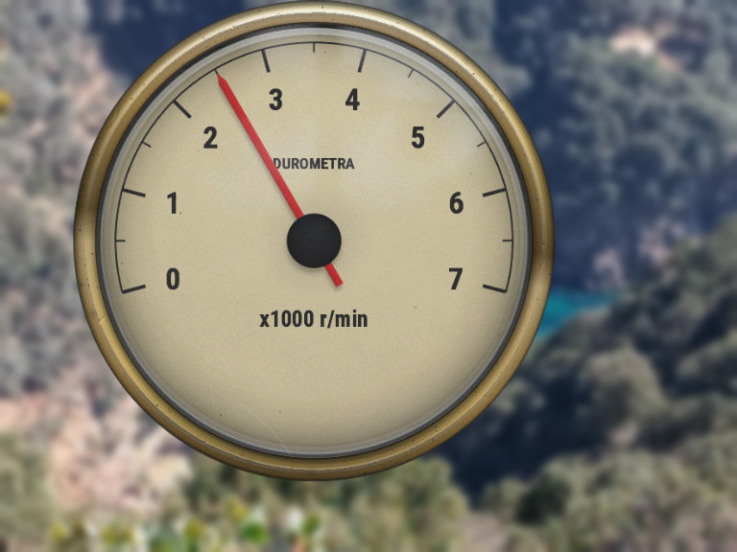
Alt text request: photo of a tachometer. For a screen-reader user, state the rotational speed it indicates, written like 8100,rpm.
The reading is 2500,rpm
